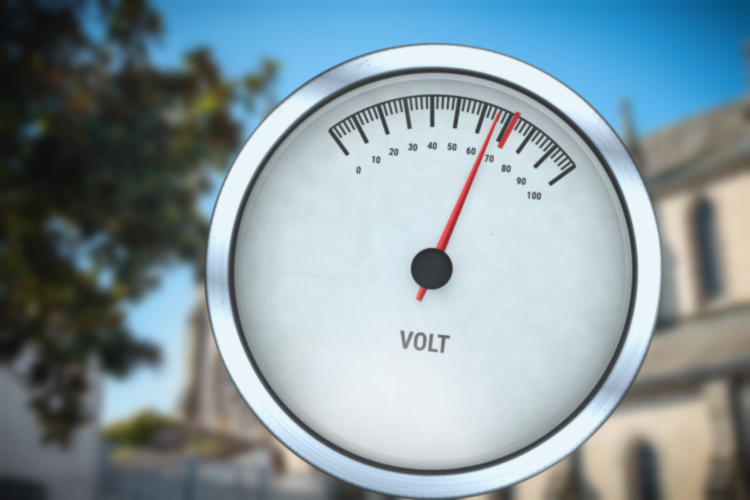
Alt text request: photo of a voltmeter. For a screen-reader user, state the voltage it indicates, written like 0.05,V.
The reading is 66,V
